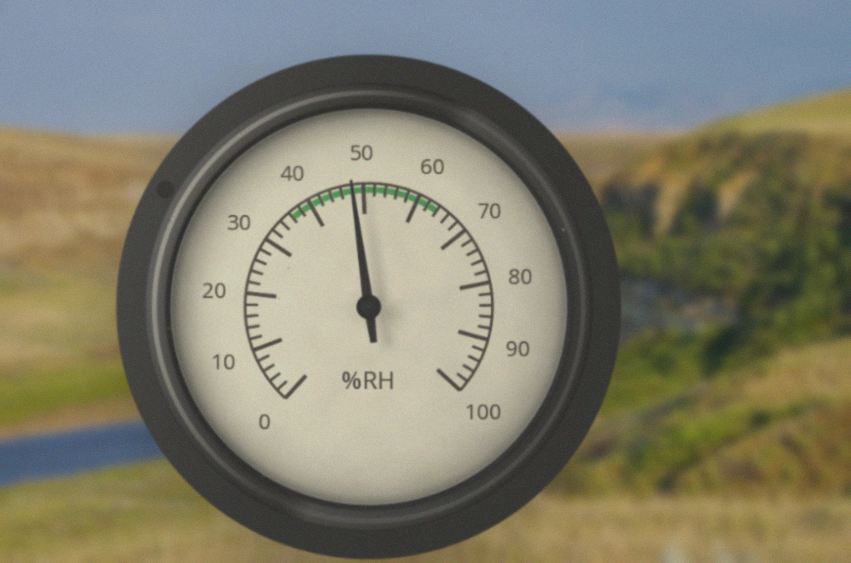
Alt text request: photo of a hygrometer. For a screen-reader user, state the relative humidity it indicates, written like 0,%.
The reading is 48,%
